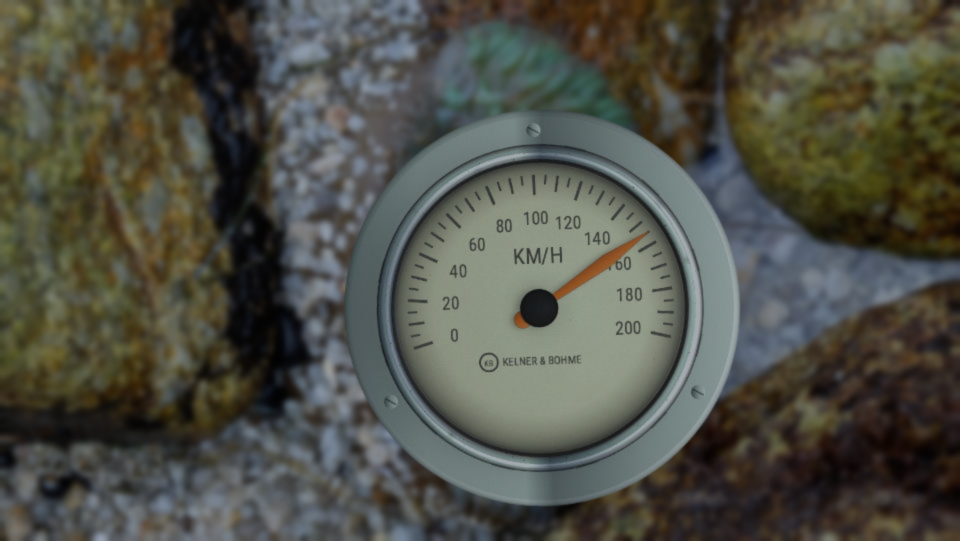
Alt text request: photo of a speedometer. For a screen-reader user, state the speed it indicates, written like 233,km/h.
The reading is 155,km/h
